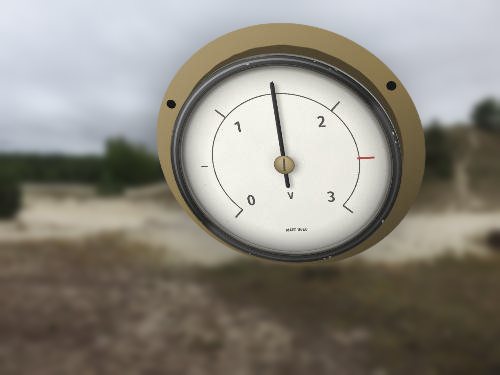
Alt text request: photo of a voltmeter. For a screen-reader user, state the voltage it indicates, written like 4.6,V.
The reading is 1.5,V
